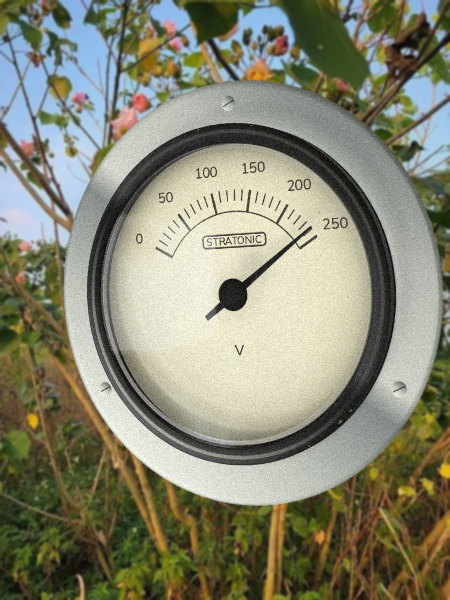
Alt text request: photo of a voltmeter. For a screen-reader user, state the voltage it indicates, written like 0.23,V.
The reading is 240,V
